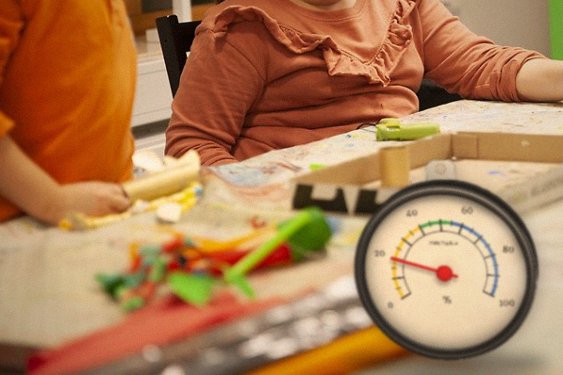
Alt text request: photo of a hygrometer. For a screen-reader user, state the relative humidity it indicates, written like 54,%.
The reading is 20,%
